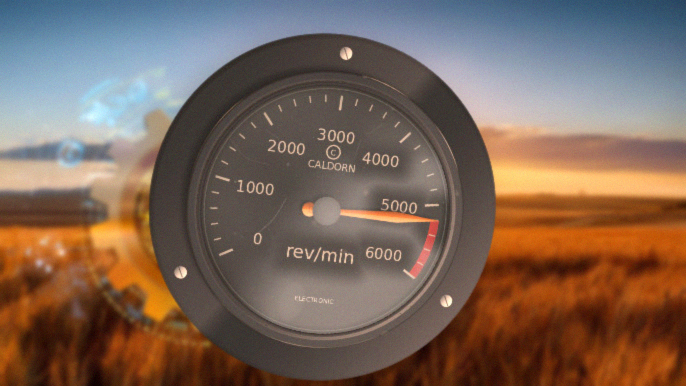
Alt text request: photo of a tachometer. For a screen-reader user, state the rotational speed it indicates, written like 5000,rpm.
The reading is 5200,rpm
